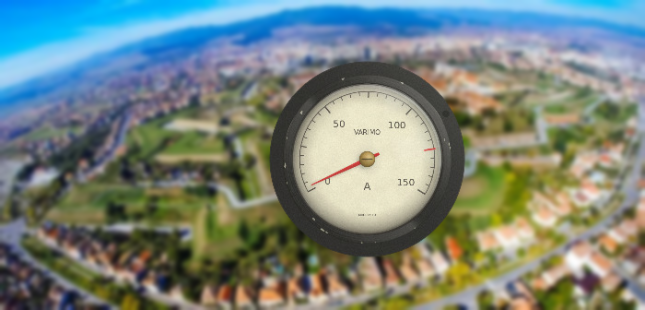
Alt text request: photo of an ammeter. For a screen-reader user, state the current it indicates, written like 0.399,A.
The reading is 2.5,A
